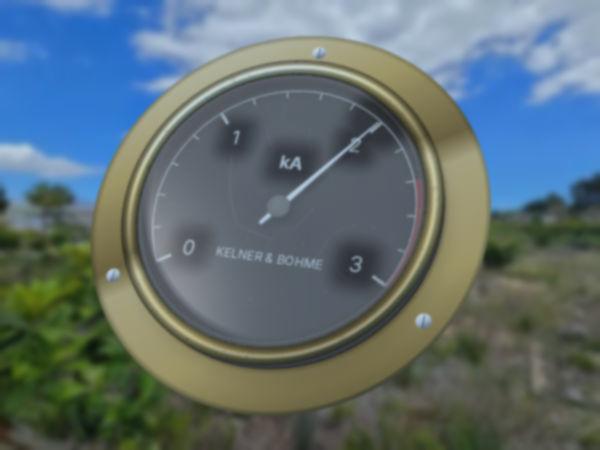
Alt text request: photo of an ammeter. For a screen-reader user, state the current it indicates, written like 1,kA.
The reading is 2,kA
